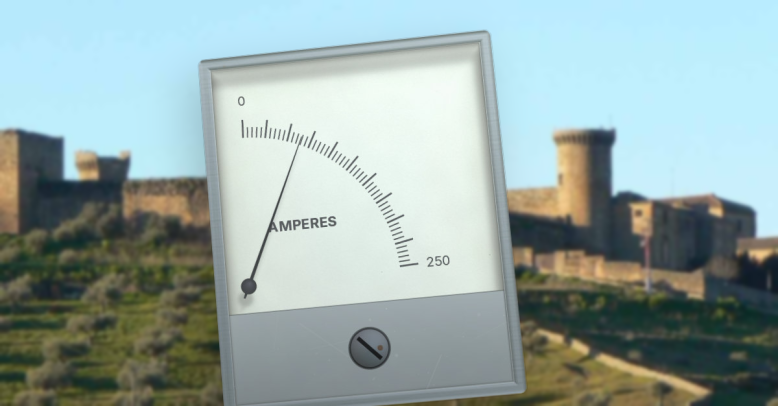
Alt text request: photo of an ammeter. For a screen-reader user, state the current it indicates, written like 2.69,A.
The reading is 65,A
